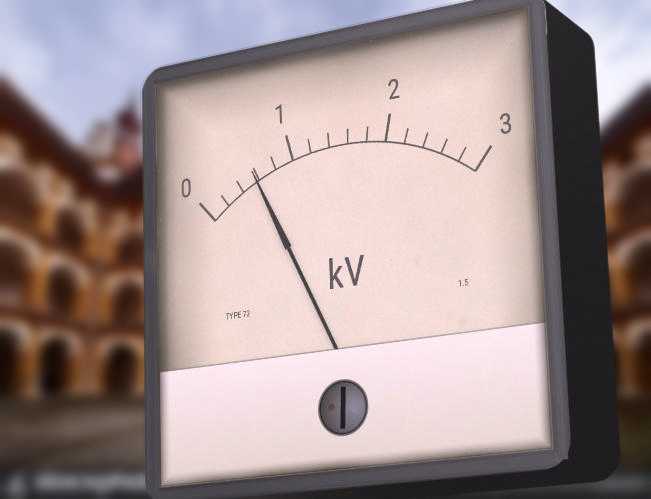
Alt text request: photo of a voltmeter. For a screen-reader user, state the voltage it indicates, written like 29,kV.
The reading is 0.6,kV
